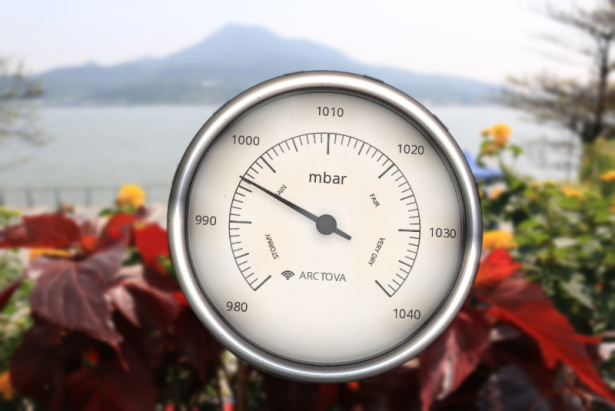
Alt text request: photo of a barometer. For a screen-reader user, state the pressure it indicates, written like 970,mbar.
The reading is 996,mbar
